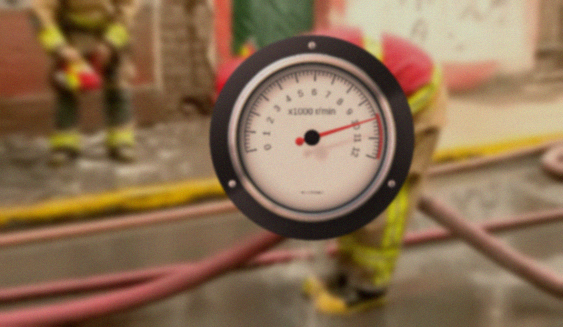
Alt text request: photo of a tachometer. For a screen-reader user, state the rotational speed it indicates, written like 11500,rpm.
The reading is 10000,rpm
